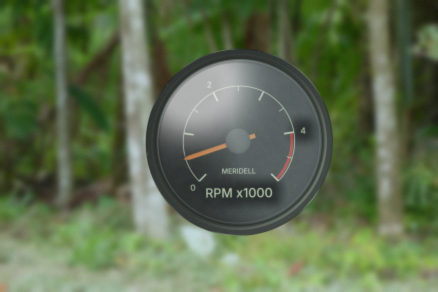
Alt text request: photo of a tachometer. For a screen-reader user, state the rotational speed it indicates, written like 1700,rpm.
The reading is 500,rpm
